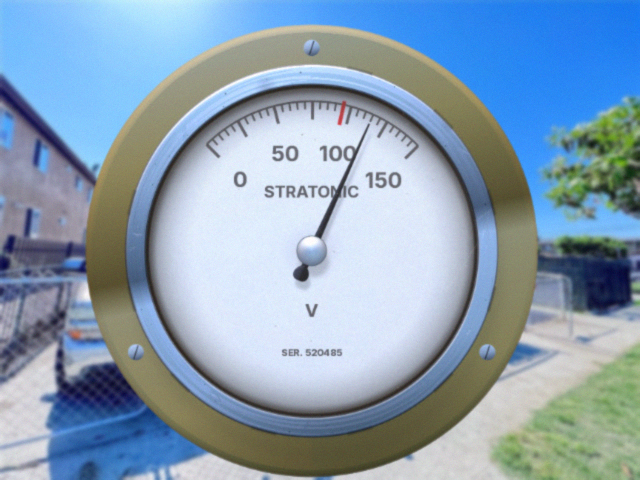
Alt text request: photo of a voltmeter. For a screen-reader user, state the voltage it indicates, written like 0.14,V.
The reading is 115,V
